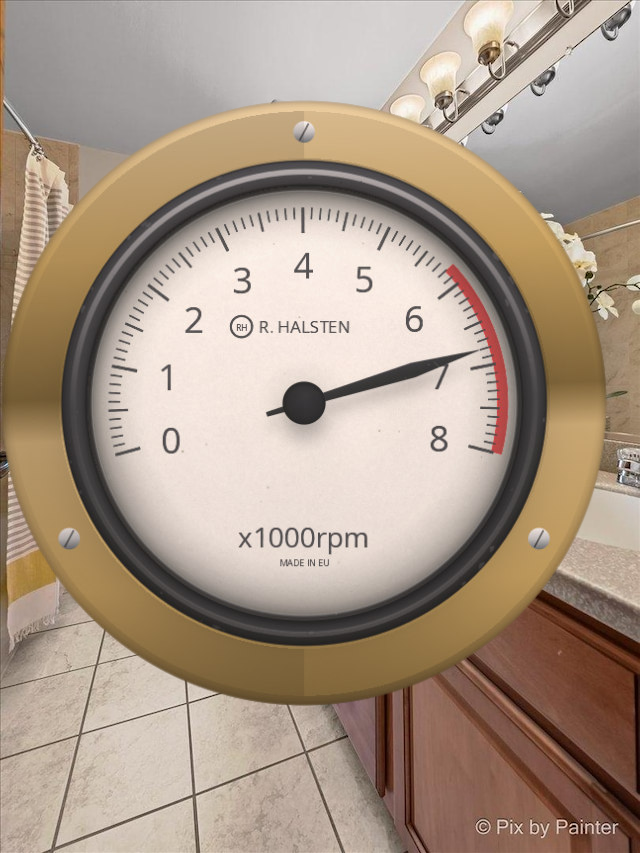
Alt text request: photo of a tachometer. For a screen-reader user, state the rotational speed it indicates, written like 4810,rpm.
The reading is 6800,rpm
